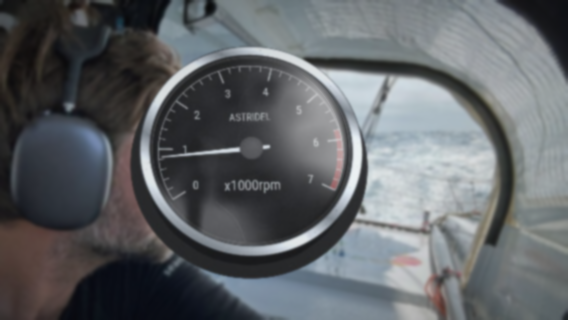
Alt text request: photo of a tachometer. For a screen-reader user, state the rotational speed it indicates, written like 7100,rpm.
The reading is 800,rpm
